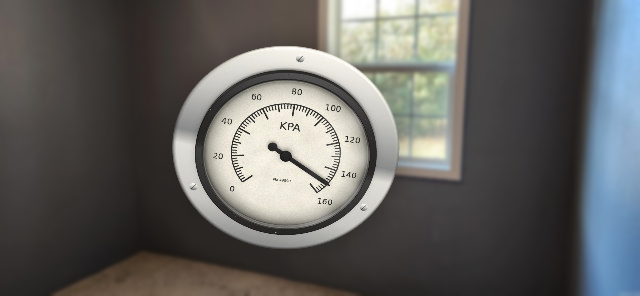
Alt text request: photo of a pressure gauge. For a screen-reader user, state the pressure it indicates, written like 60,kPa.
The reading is 150,kPa
